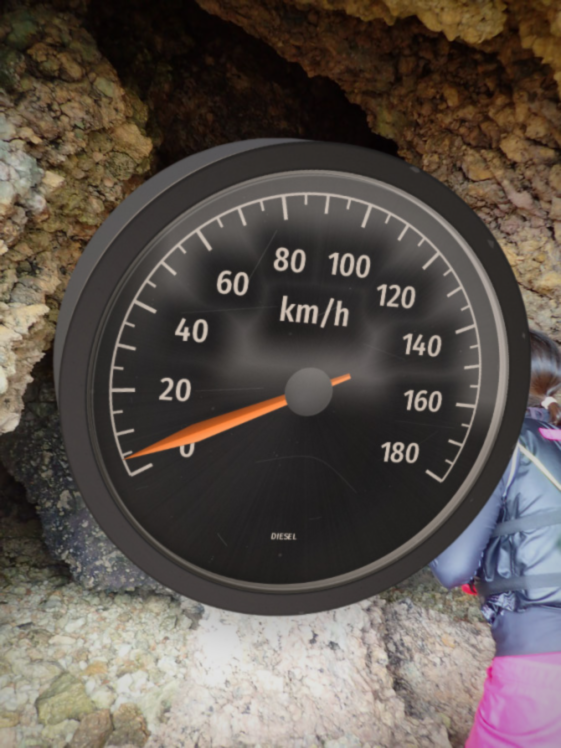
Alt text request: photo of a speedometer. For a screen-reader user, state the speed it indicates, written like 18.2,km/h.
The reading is 5,km/h
